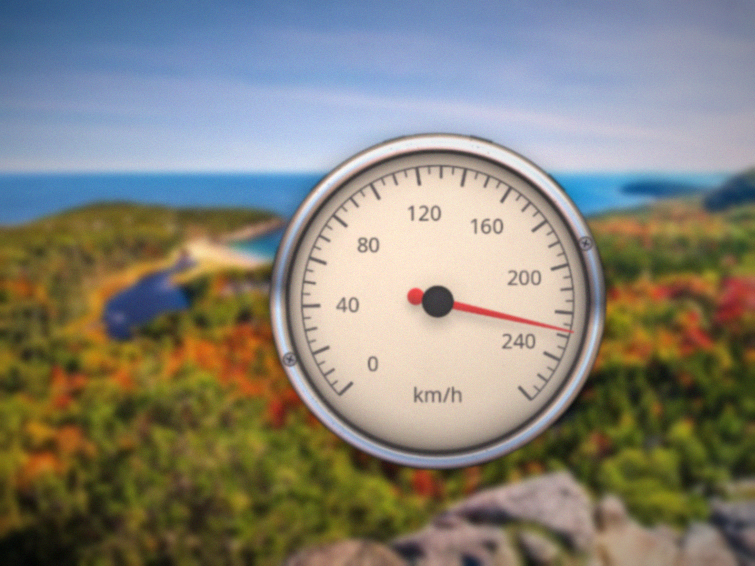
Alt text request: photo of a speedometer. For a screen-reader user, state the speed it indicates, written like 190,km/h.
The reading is 227.5,km/h
